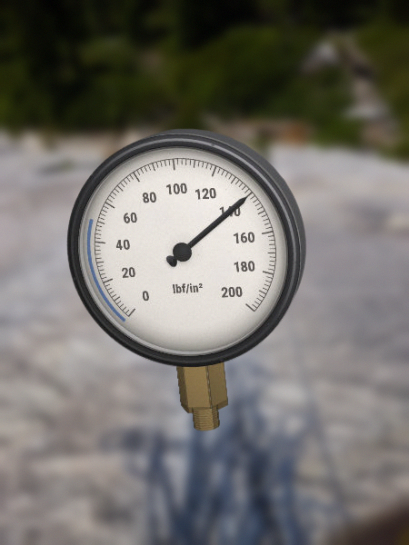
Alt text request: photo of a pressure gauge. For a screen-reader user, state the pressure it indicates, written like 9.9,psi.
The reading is 140,psi
